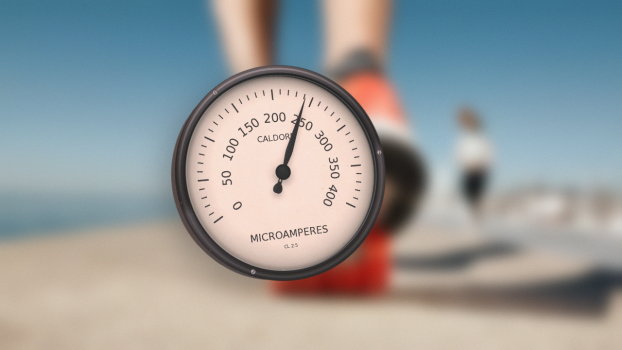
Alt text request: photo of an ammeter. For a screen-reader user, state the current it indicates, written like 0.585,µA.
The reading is 240,µA
